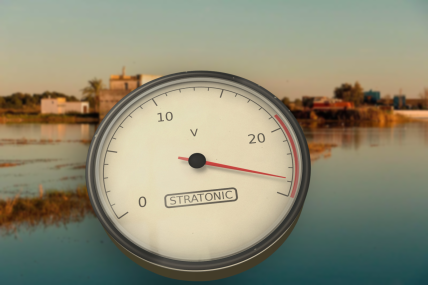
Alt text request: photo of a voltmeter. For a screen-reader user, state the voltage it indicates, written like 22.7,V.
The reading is 24,V
